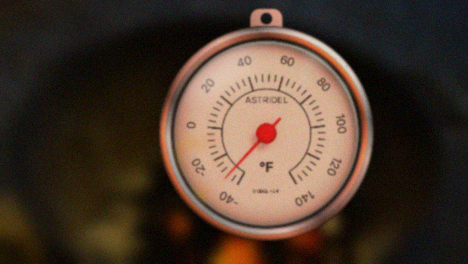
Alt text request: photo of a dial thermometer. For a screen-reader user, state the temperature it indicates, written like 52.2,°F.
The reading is -32,°F
